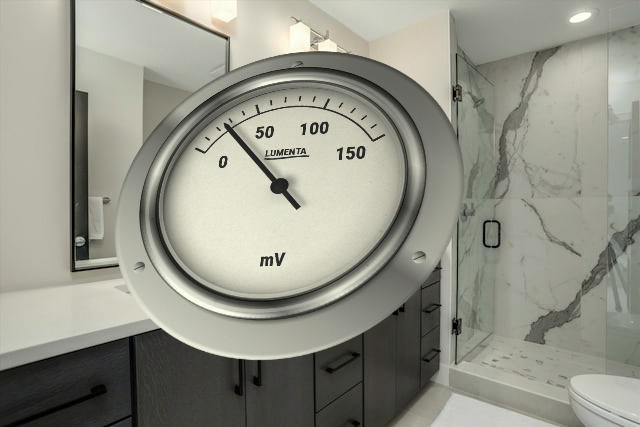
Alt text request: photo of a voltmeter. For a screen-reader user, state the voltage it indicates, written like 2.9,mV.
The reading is 25,mV
